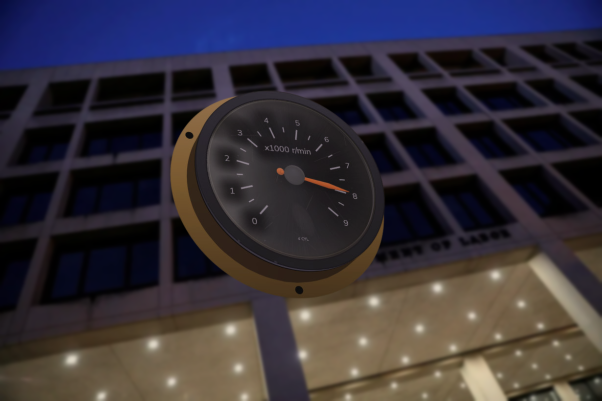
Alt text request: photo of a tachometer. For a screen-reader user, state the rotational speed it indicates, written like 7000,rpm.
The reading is 8000,rpm
